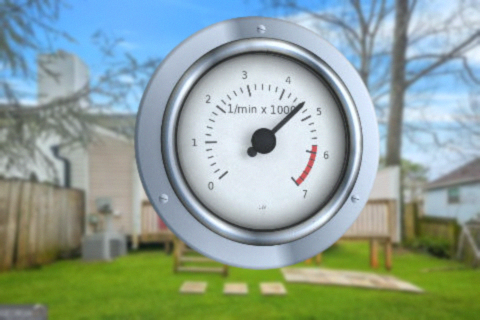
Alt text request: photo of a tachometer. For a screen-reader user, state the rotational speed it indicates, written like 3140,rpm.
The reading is 4600,rpm
